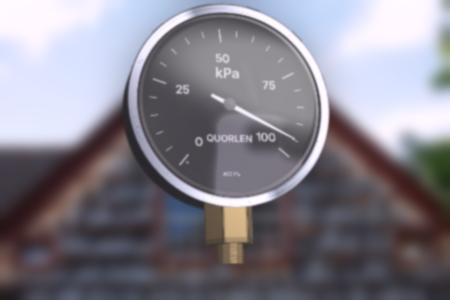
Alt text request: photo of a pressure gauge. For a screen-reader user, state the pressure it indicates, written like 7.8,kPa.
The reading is 95,kPa
